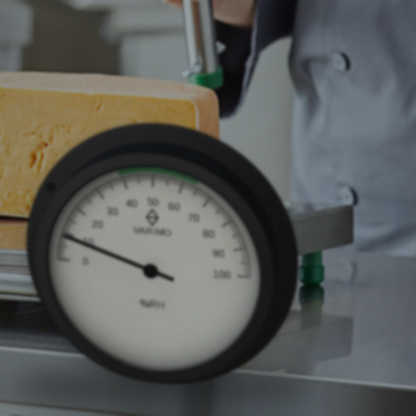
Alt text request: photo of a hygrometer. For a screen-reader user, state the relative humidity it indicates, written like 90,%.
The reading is 10,%
